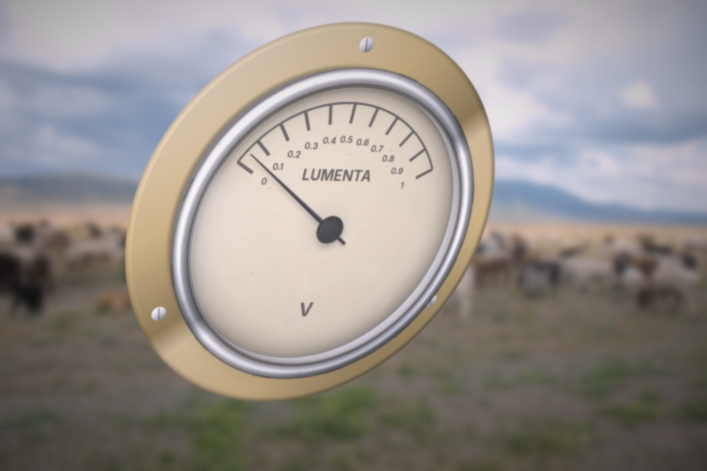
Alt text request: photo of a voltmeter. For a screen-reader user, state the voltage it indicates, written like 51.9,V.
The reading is 0.05,V
